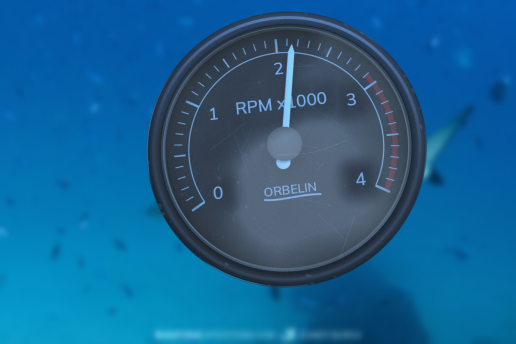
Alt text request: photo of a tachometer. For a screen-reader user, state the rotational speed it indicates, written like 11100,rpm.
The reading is 2150,rpm
